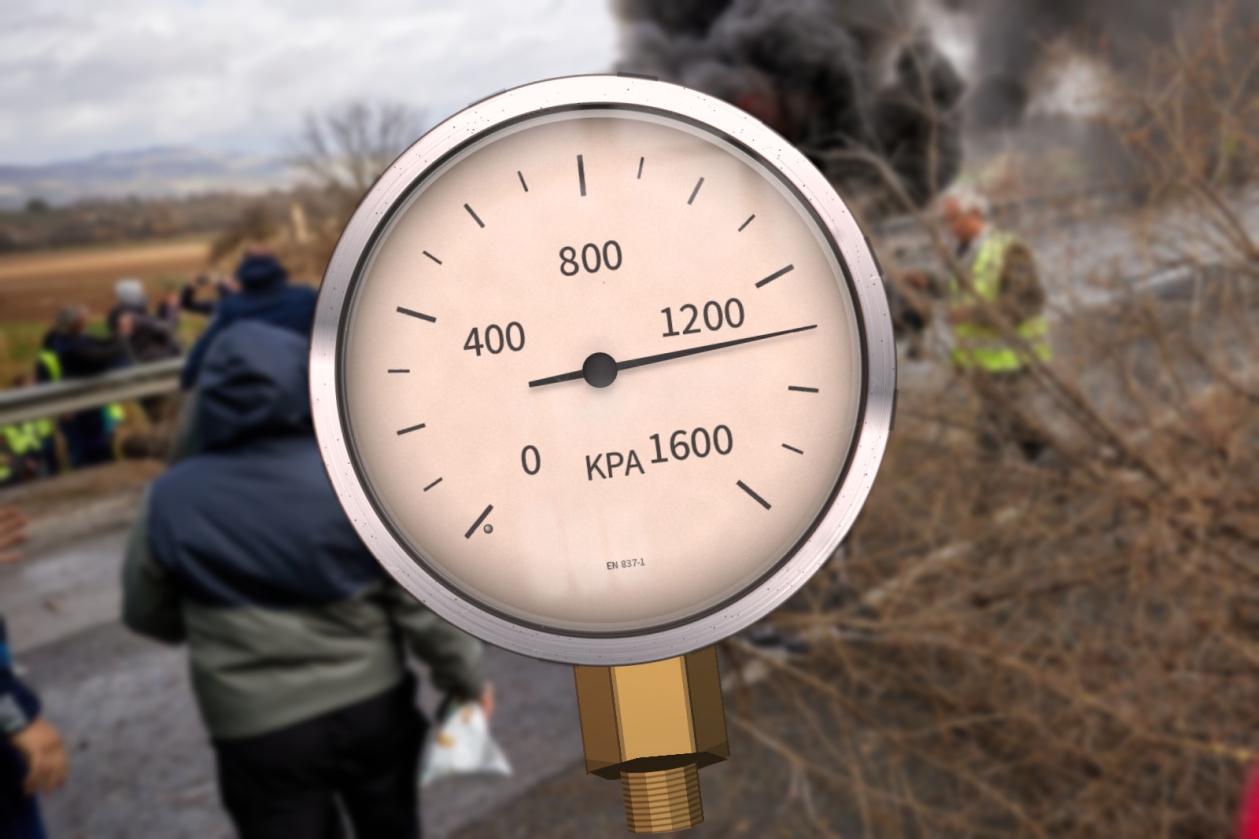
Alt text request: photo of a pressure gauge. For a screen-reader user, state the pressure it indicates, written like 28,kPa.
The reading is 1300,kPa
